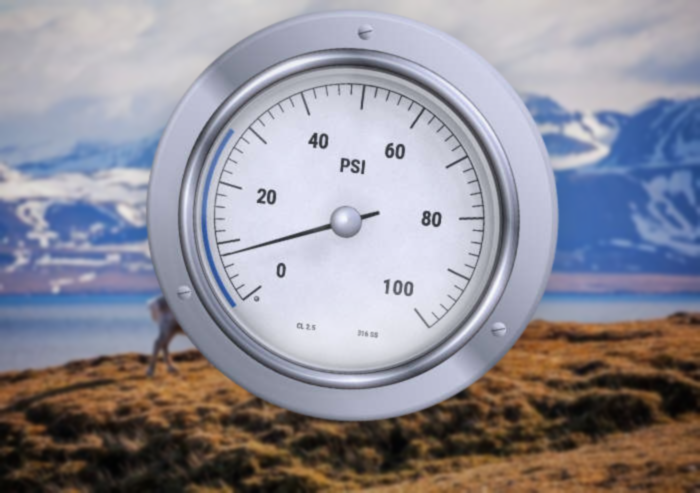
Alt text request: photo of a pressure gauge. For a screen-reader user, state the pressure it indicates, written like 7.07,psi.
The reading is 8,psi
